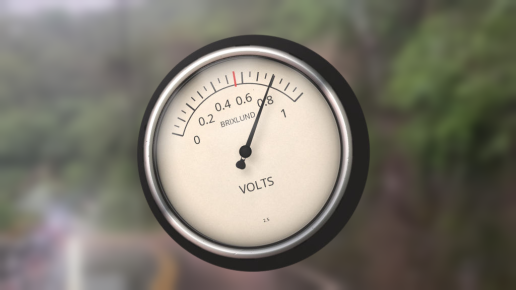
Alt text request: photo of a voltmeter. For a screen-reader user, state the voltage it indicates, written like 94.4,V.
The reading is 0.8,V
